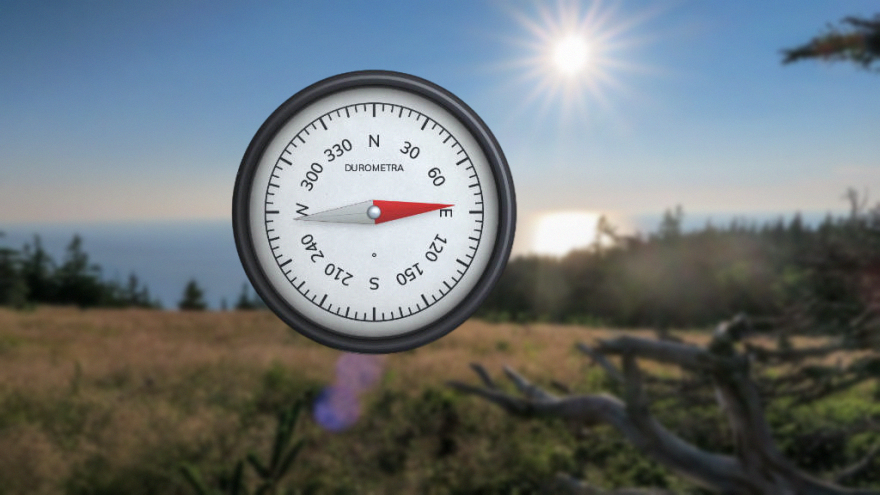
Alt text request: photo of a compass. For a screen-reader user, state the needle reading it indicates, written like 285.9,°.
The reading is 85,°
